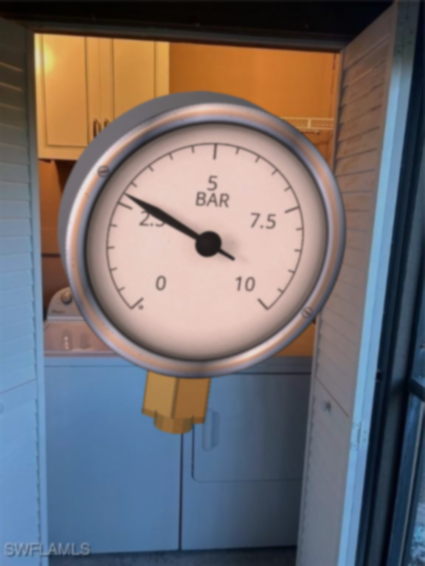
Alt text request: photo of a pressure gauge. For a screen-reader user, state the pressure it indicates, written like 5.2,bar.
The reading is 2.75,bar
